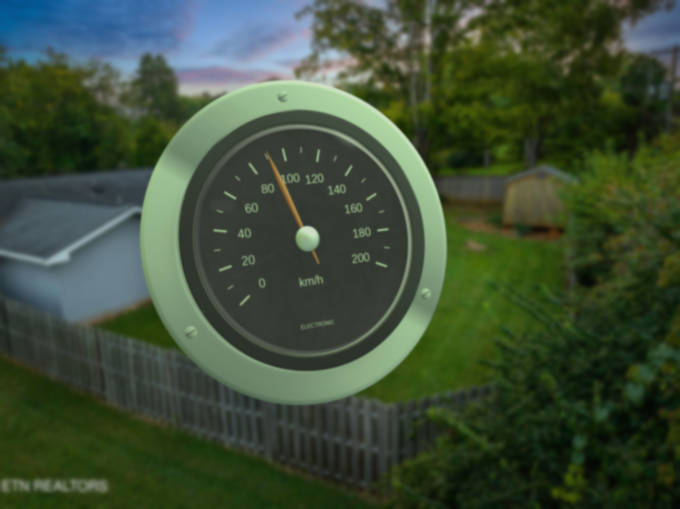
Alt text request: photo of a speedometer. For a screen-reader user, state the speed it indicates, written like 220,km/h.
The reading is 90,km/h
